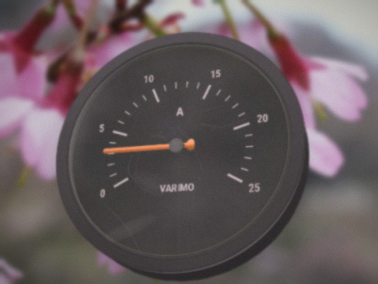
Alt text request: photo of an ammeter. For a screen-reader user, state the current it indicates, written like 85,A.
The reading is 3,A
